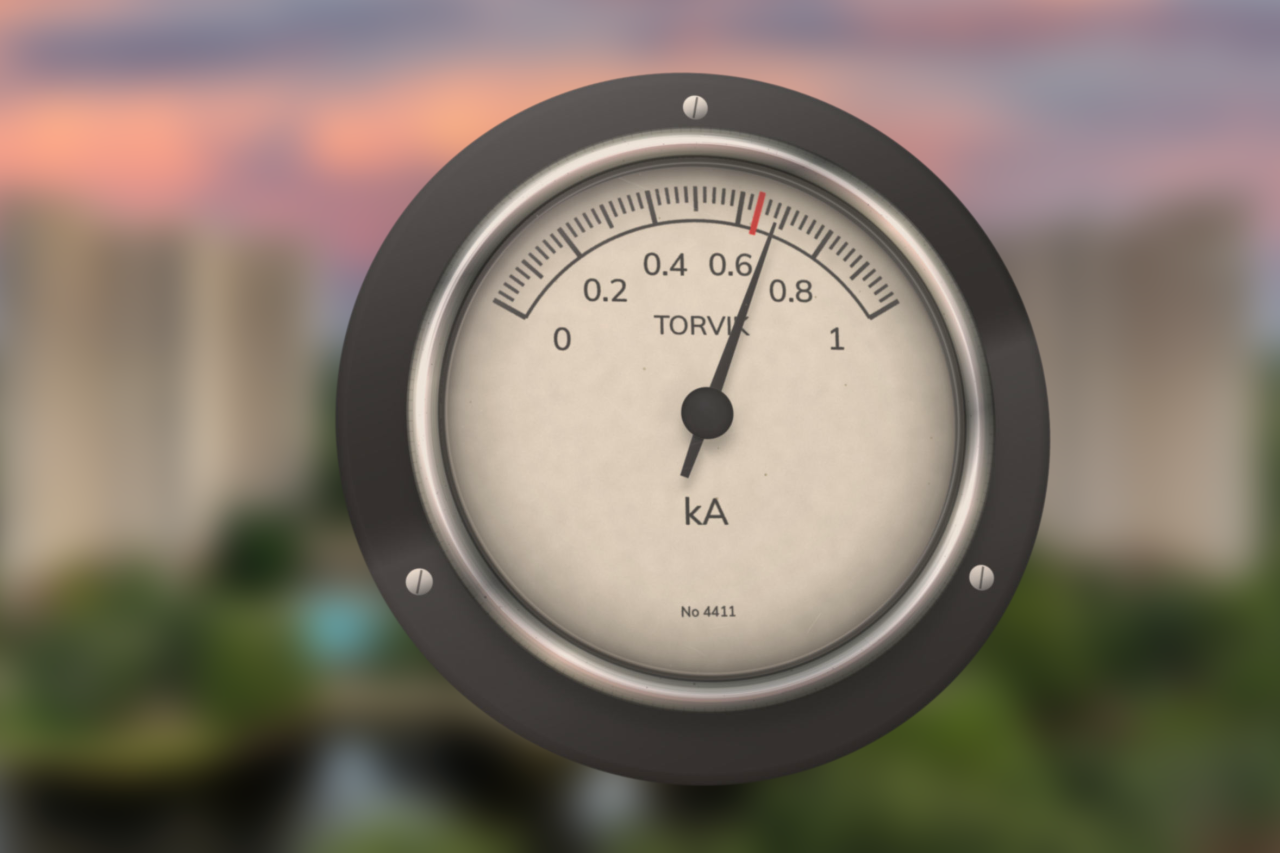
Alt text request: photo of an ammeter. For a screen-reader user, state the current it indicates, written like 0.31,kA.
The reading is 0.68,kA
